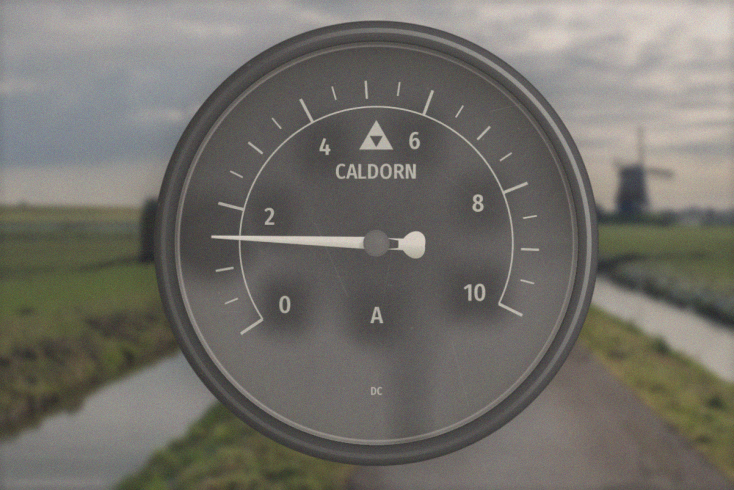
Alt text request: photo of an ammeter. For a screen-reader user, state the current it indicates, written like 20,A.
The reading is 1.5,A
